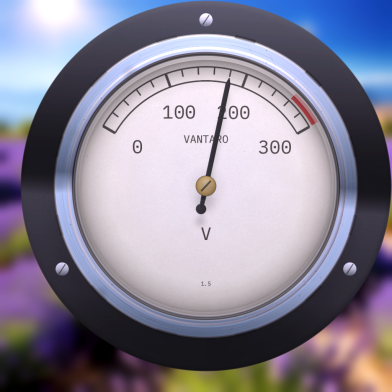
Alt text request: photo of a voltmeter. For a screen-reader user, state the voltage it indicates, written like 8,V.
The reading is 180,V
